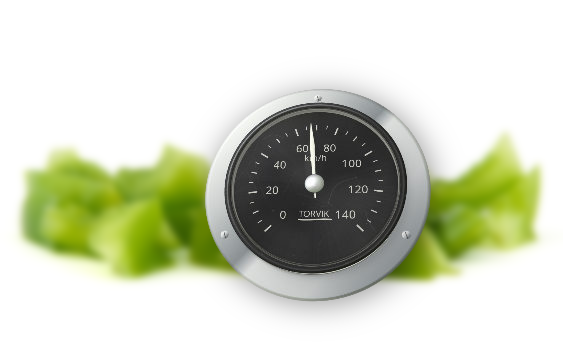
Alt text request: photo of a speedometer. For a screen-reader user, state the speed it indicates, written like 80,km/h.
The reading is 67.5,km/h
